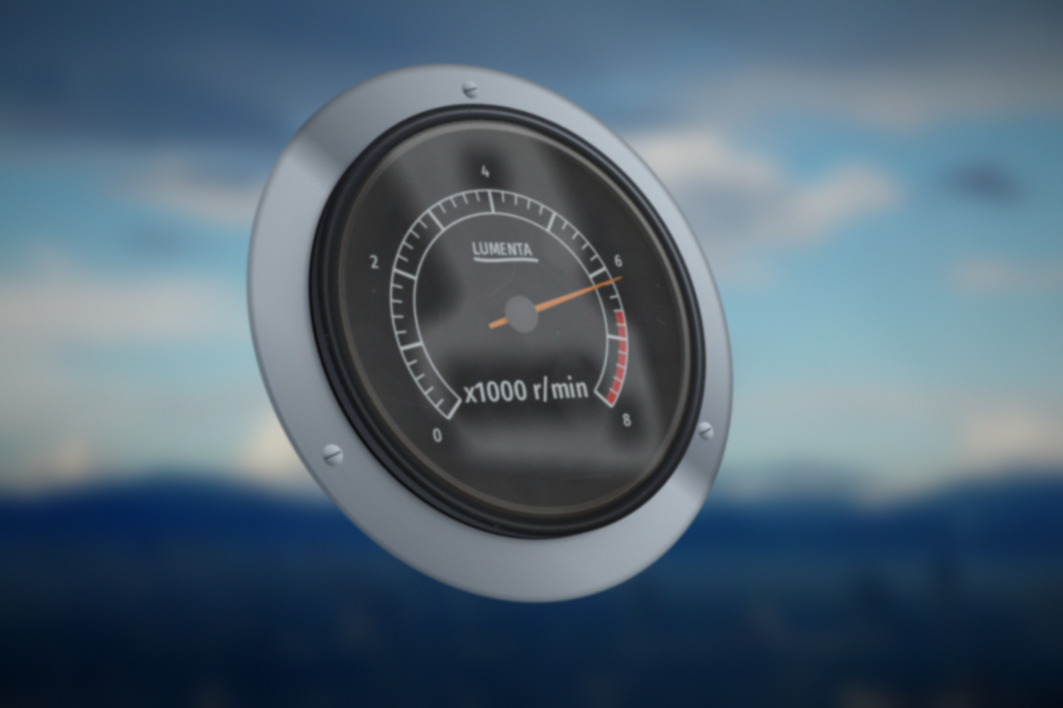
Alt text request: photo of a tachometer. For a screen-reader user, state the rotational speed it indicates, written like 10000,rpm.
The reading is 6200,rpm
